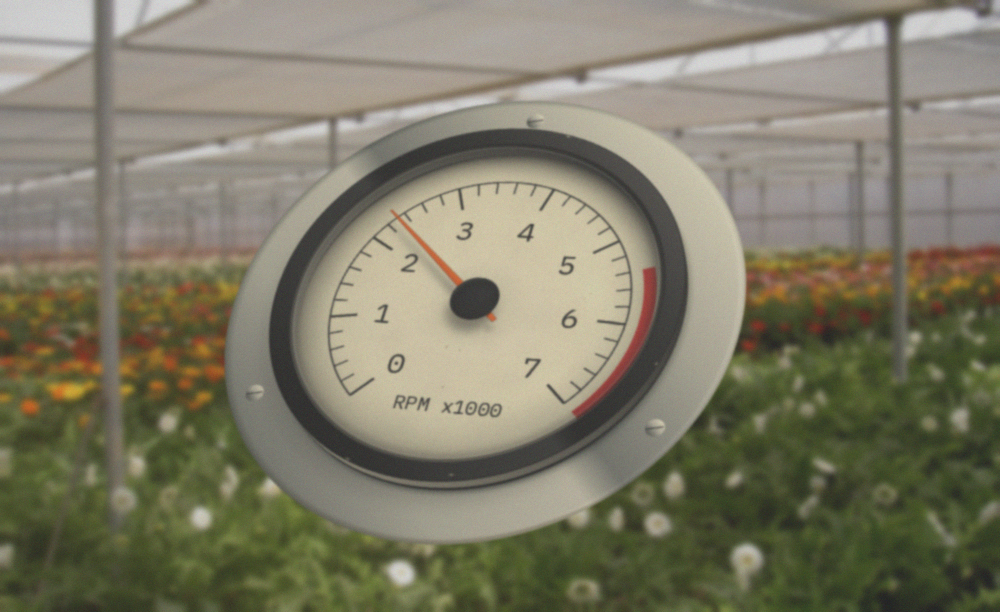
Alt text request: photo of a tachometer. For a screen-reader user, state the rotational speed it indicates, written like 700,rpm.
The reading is 2300,rpm
